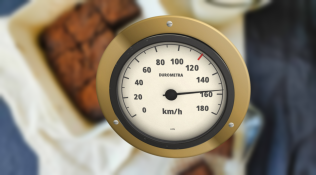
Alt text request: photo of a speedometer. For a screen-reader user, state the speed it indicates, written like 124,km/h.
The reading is 155,km/h
